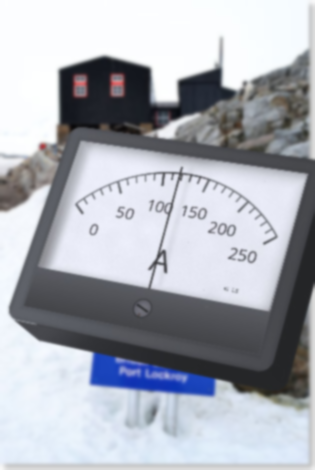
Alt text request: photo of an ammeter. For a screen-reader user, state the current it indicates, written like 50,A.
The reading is 120,A
